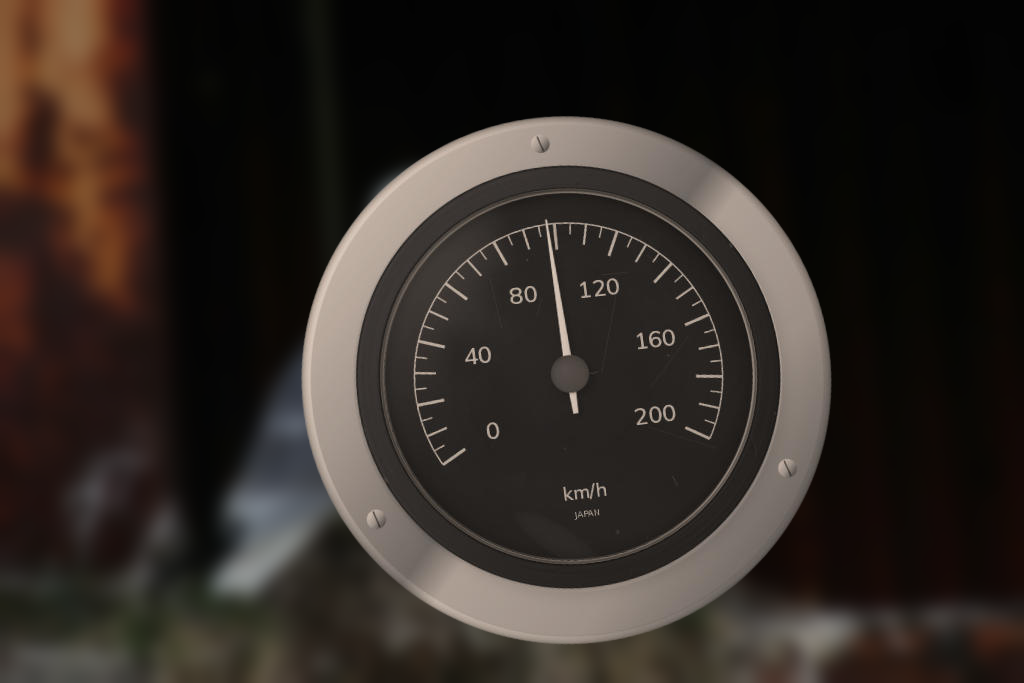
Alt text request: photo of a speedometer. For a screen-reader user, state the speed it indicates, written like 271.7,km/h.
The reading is 97.5,km/h
